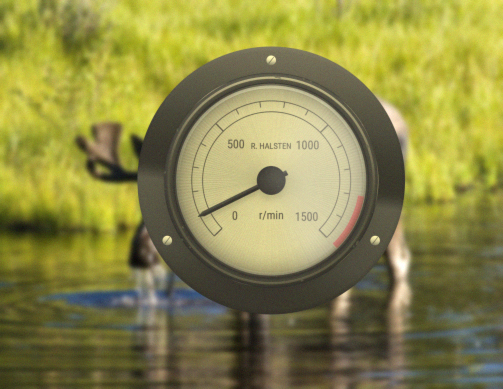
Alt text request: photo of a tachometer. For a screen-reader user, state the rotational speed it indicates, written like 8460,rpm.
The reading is 100,rpm
